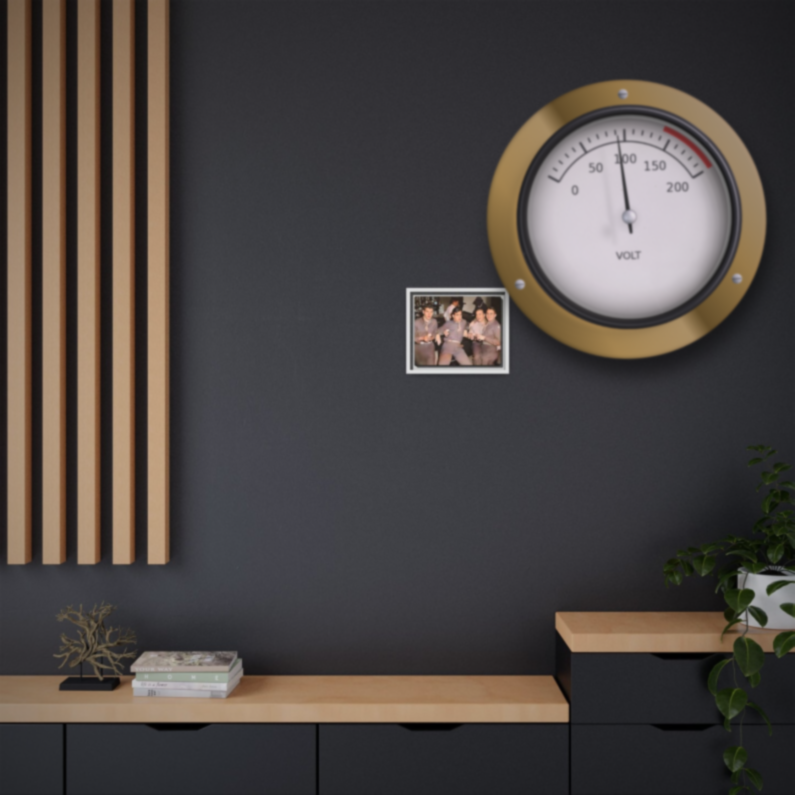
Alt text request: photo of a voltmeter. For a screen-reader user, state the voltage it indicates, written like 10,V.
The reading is 90,V
